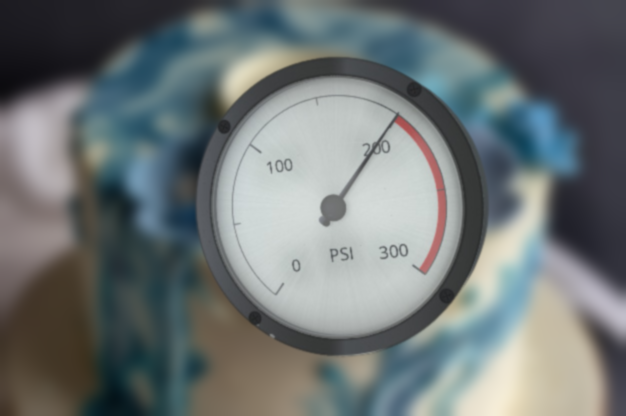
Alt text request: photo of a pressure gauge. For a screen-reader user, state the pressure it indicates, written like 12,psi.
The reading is 200,psi
